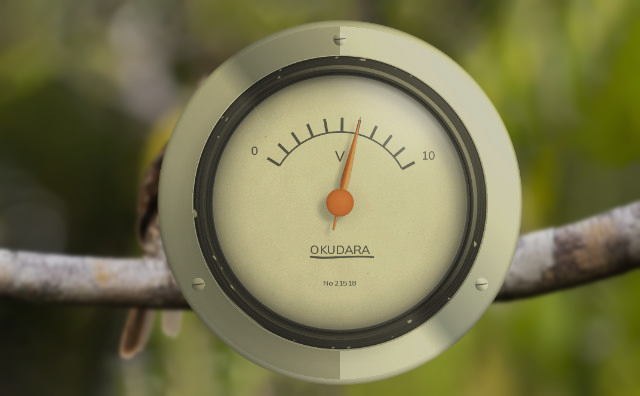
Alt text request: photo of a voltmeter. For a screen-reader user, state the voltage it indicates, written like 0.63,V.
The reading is 6,V
